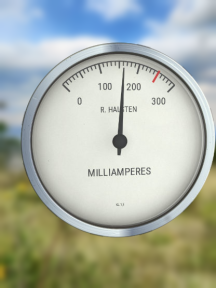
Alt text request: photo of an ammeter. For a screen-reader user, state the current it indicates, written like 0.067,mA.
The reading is 160,mA
